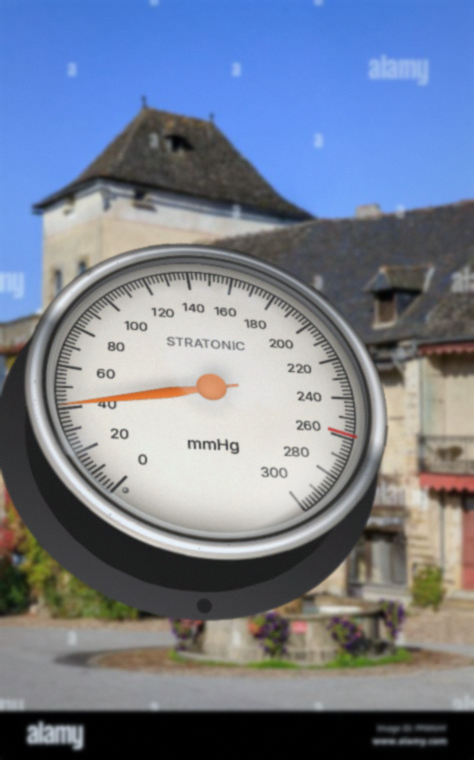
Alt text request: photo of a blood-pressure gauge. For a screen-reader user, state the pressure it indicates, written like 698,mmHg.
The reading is 40,mmHg
